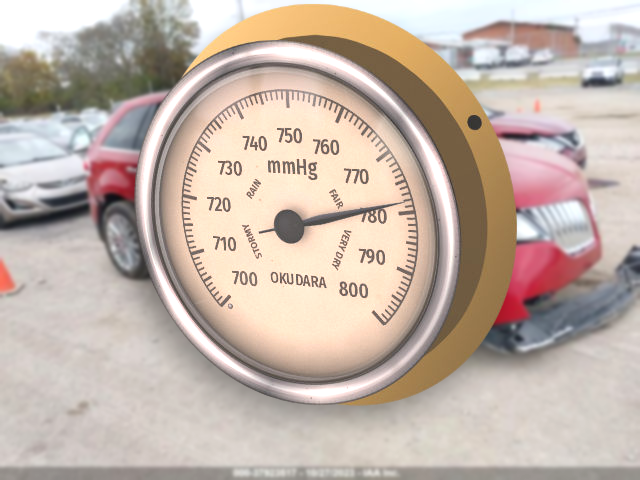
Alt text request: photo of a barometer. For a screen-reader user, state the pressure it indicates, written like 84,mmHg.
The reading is 778,mmHg
